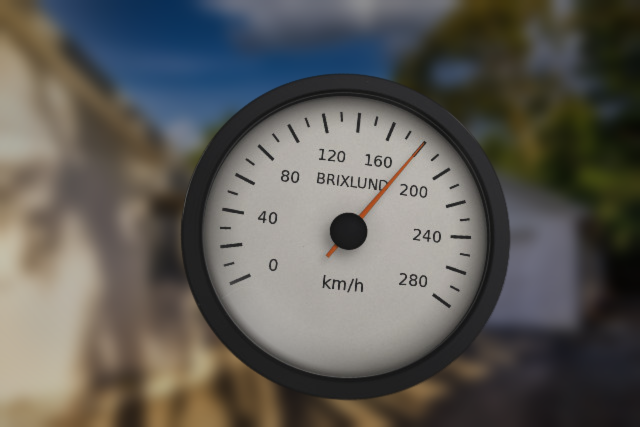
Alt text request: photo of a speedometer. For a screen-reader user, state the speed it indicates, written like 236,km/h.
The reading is 180,km/h
